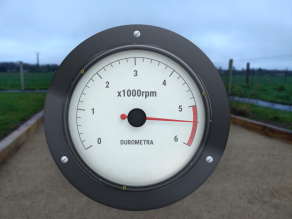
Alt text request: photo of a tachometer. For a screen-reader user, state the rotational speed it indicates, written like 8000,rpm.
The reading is 5400,rpm
